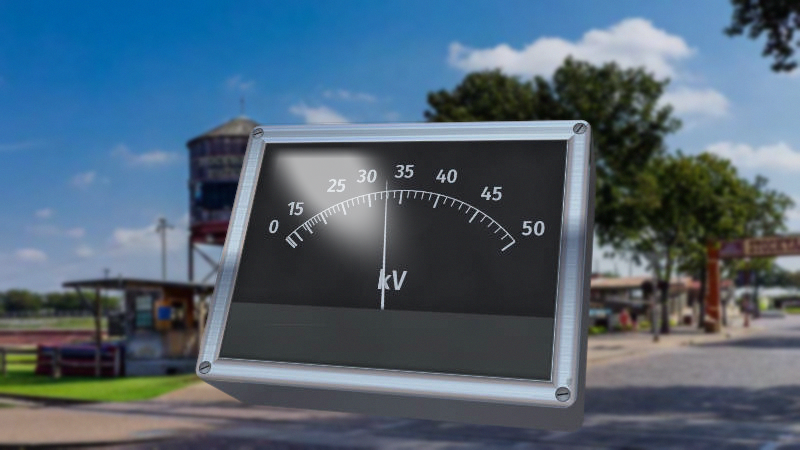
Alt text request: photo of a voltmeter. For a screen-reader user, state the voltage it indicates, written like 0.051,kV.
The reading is 33,kV
